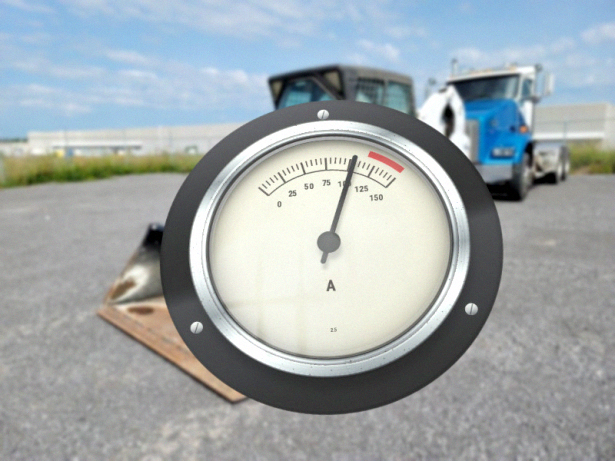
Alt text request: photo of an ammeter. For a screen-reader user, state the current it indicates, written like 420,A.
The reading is 105,A
